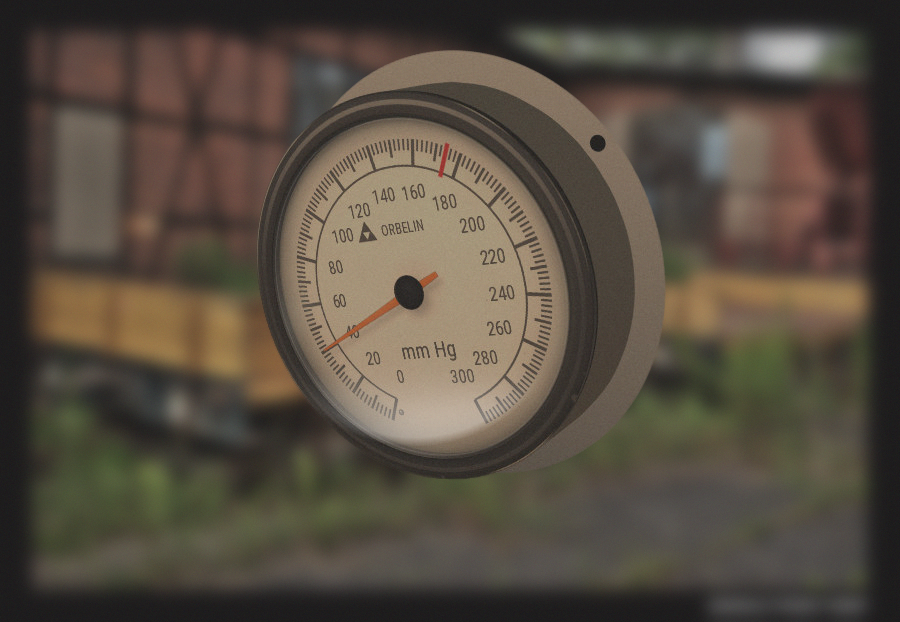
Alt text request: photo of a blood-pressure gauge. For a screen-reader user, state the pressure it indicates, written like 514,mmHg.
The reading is 40,mmHg
